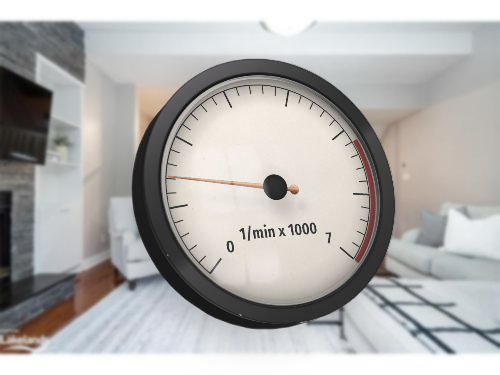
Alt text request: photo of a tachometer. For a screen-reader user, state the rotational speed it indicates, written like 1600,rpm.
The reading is 1400,rpm
